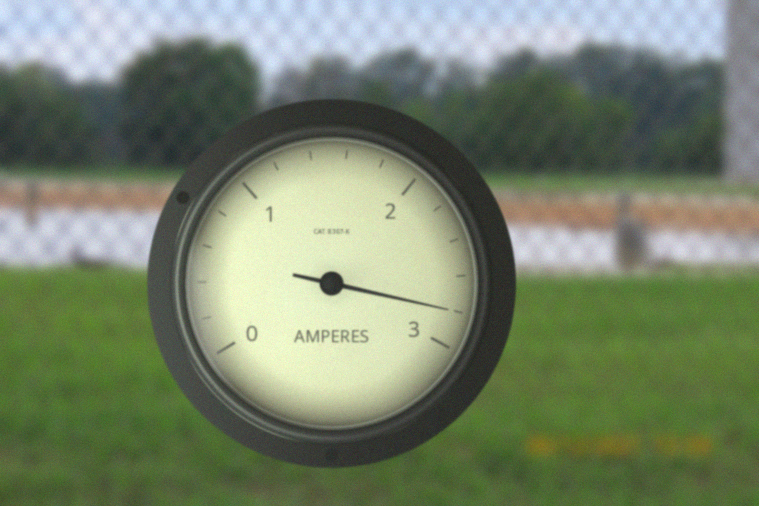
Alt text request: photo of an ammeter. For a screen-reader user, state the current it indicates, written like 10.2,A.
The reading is 2.8,A
